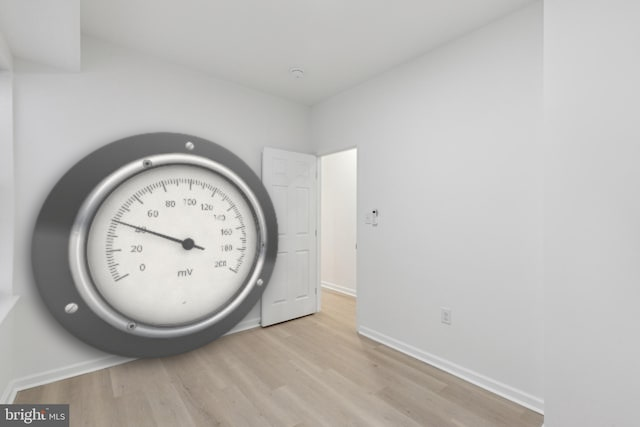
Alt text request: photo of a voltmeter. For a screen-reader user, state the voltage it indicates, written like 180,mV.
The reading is 40,mV
